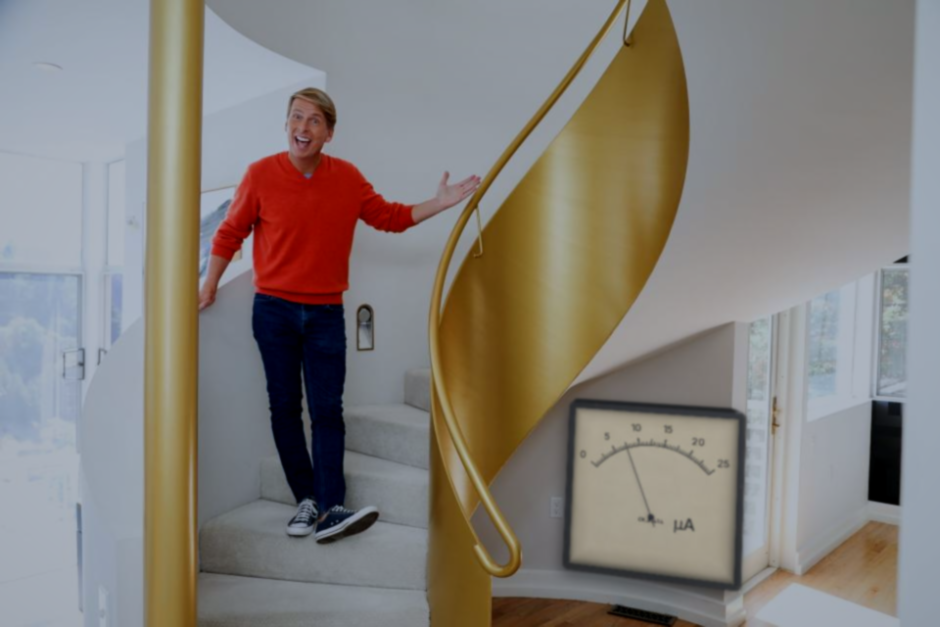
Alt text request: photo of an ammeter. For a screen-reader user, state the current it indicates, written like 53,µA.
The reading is 7.5,µA
